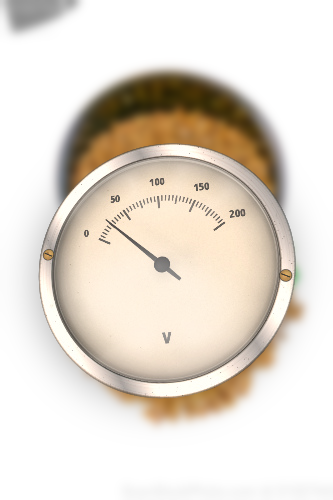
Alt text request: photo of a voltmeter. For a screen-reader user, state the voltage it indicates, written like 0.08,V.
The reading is 25,V
